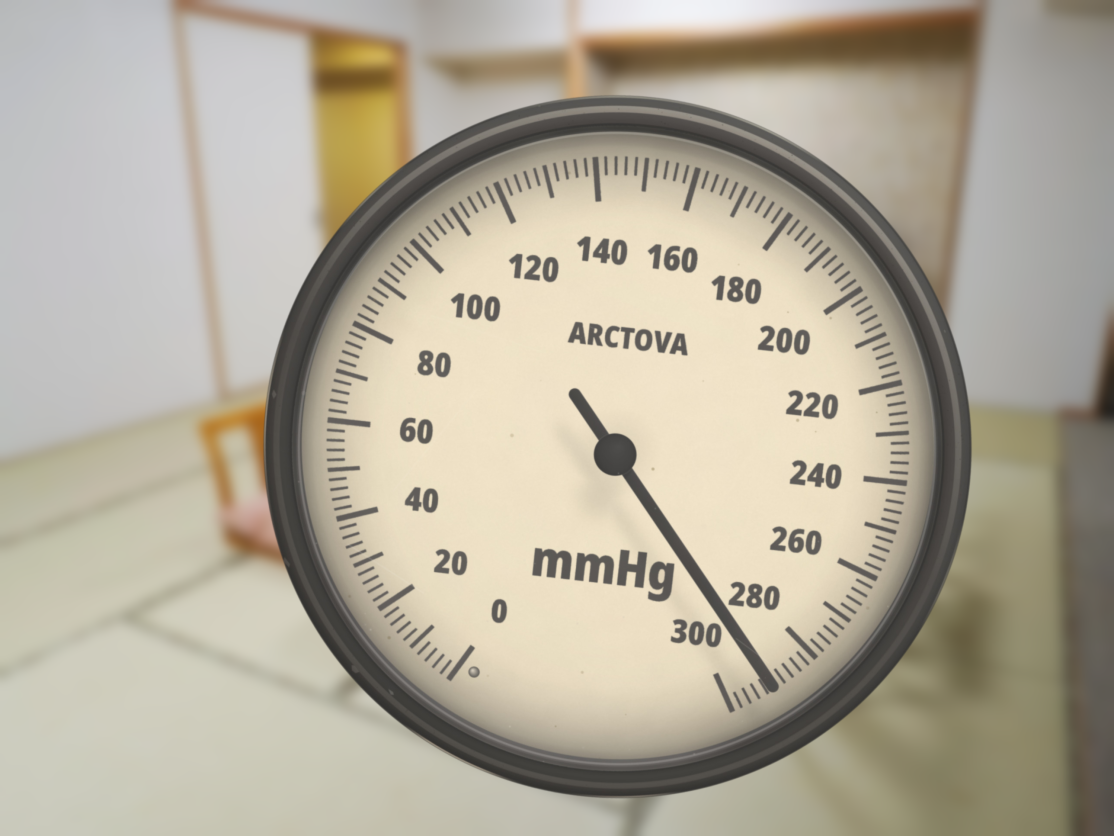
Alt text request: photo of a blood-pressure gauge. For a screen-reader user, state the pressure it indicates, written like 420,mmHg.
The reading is 290,mmHg
